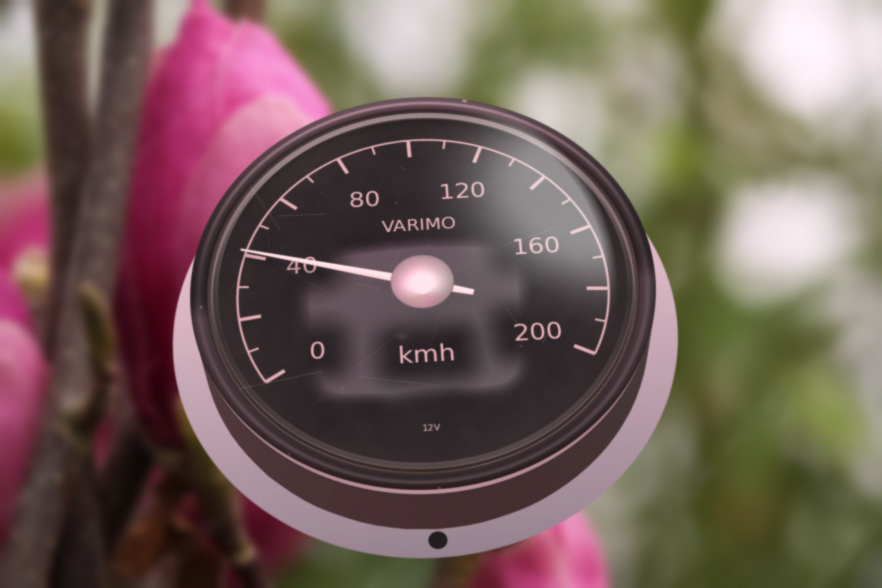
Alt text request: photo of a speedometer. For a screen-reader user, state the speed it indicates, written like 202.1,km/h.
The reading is 40,km/h
